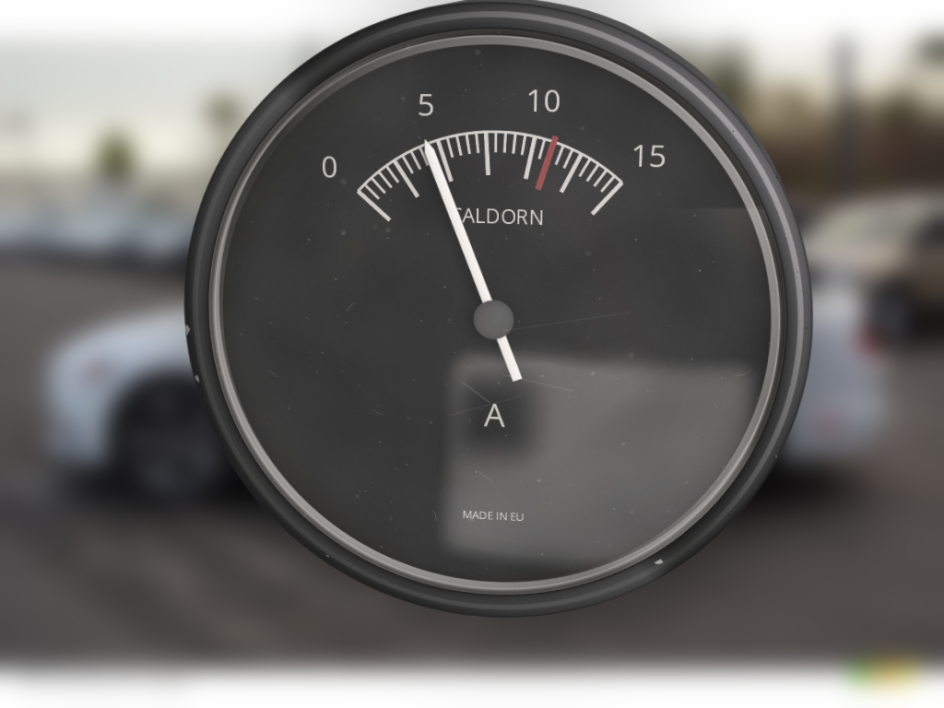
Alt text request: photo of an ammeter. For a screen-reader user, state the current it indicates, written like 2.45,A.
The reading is 4.5,A
